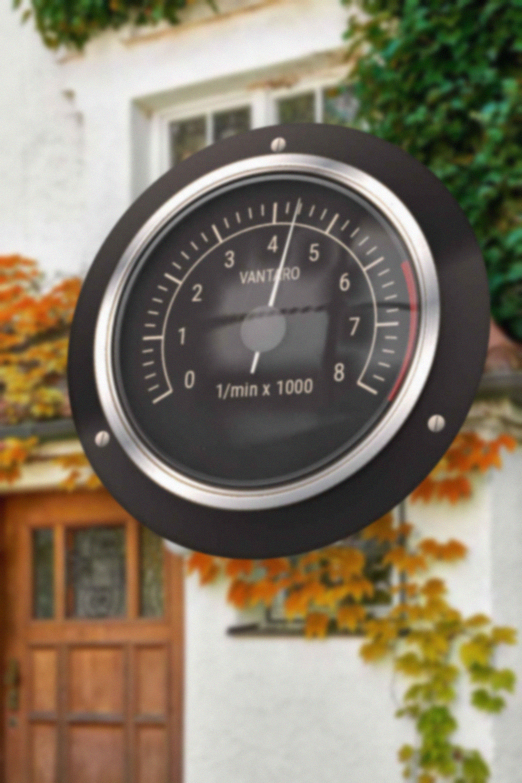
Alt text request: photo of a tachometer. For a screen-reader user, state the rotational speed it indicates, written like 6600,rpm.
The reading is 4400,rpm
